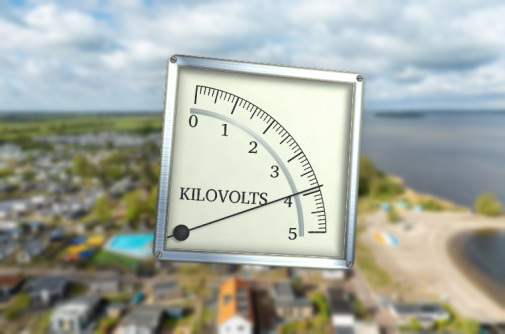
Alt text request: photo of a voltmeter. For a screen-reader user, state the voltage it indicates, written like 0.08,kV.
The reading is 3.9,kV
